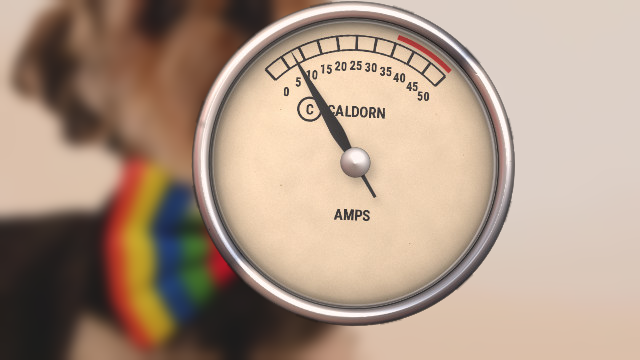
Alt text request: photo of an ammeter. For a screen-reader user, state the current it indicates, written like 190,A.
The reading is 7.5,A
